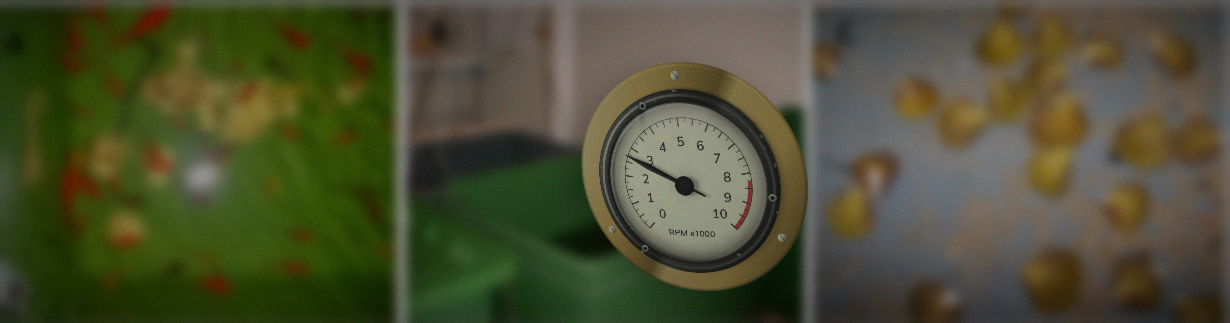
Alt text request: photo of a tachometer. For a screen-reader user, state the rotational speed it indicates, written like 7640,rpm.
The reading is 2750,rpm
